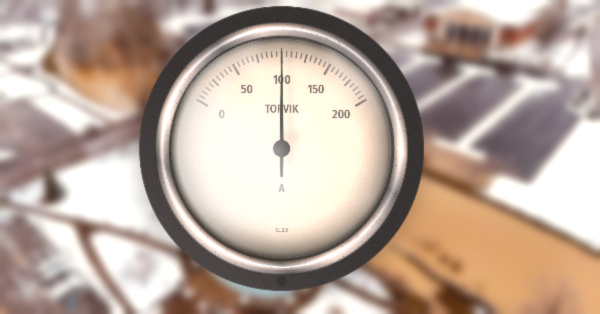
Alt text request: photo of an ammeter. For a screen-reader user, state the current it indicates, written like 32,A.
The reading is 100,A
